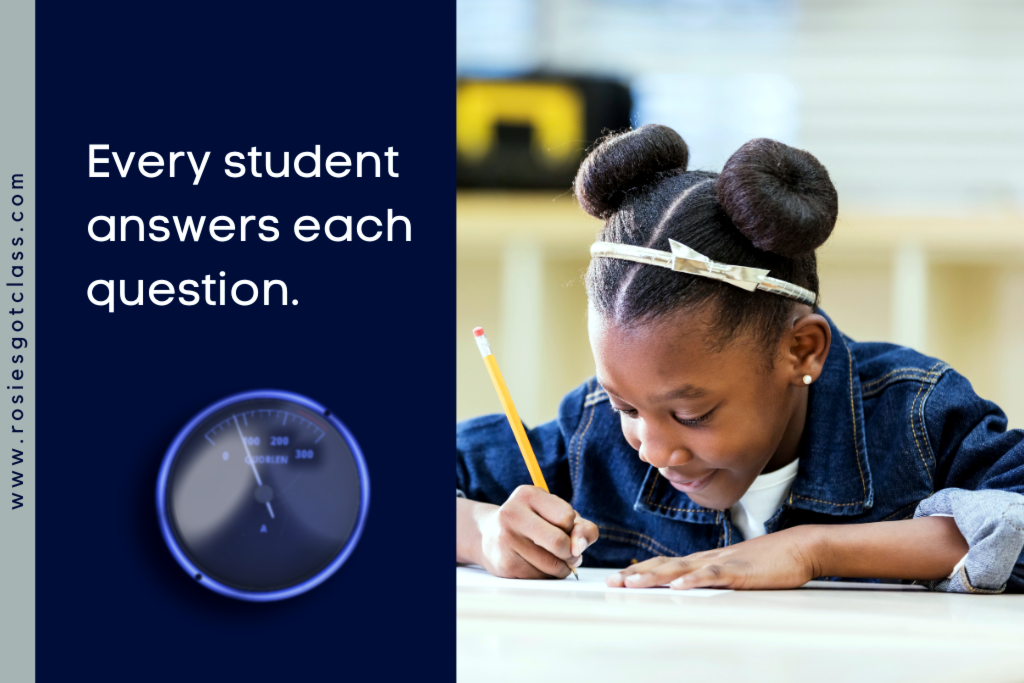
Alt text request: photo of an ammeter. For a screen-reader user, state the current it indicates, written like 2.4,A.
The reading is 80,A
